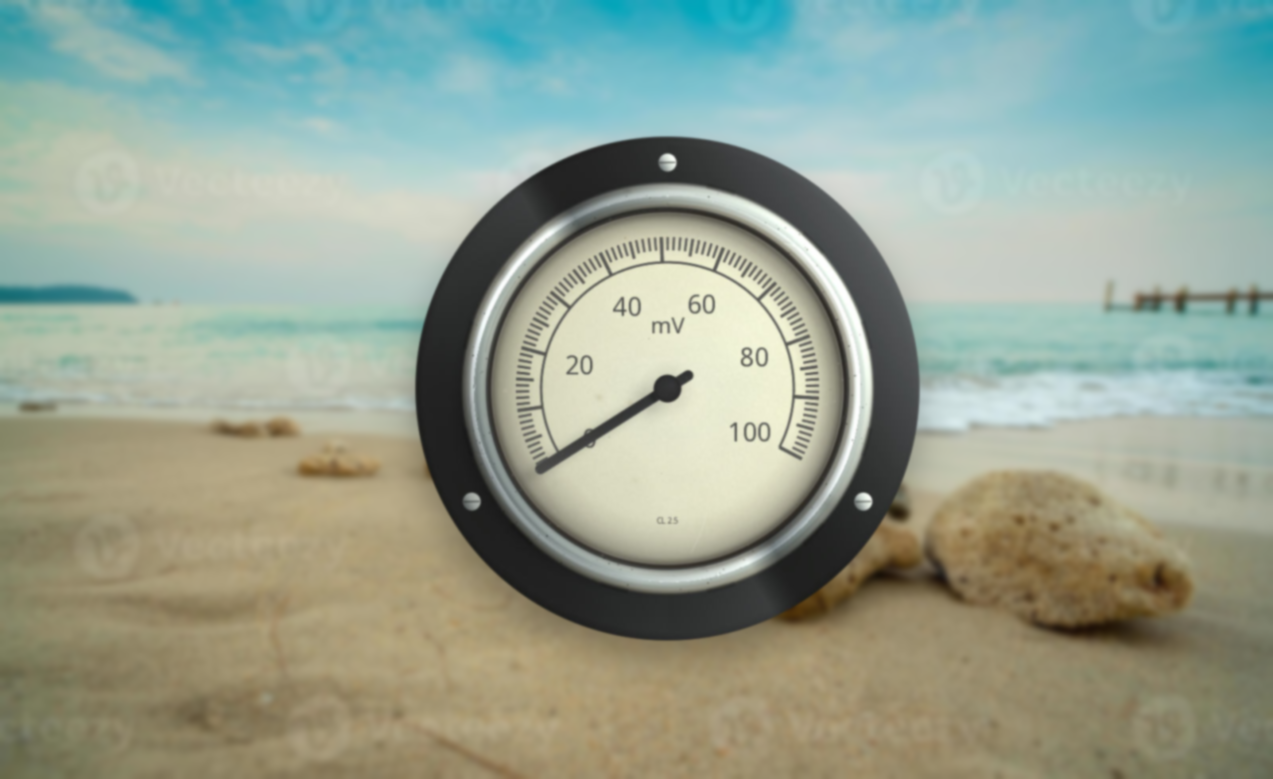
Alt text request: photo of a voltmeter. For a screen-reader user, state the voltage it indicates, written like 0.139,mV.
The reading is 0,mV
